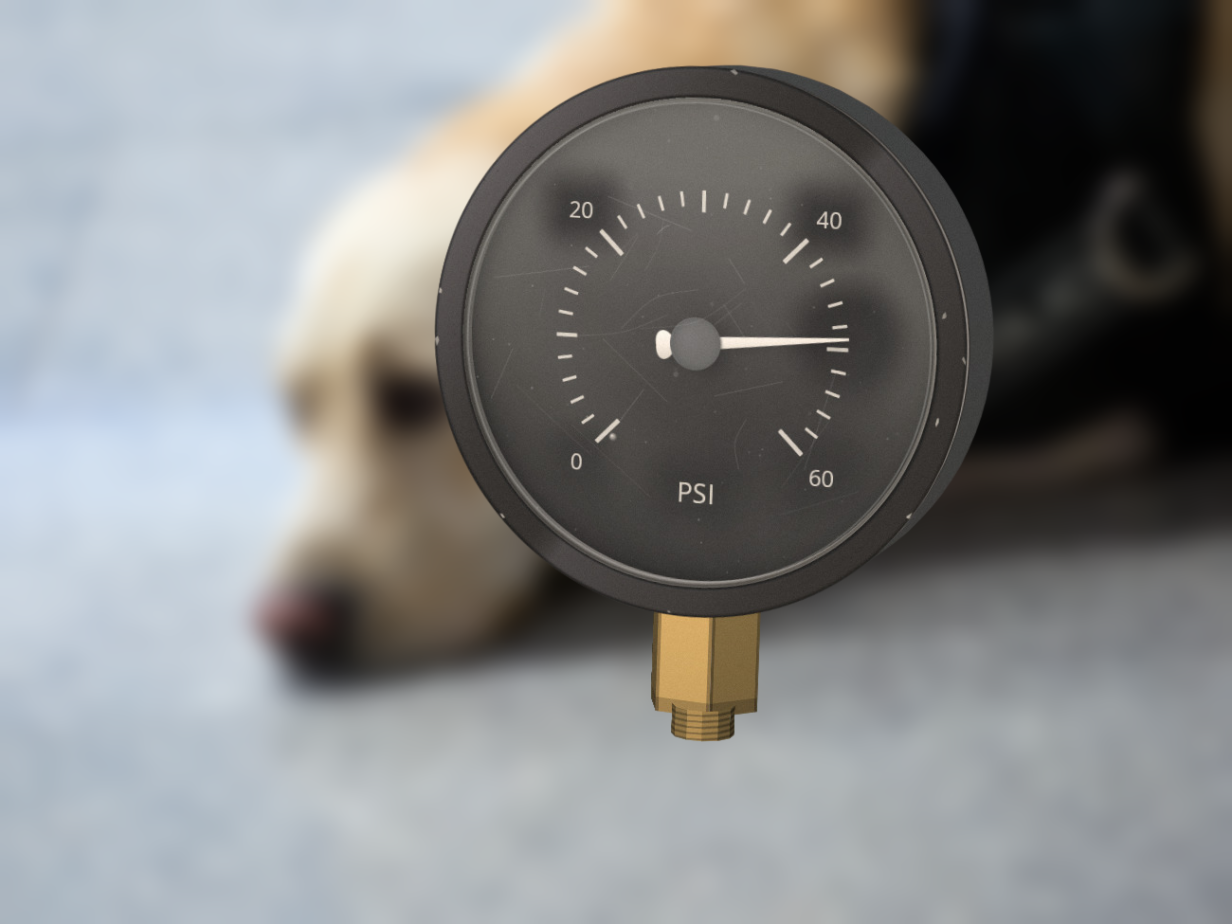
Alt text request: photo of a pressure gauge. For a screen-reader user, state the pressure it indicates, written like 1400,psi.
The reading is 49,psi
